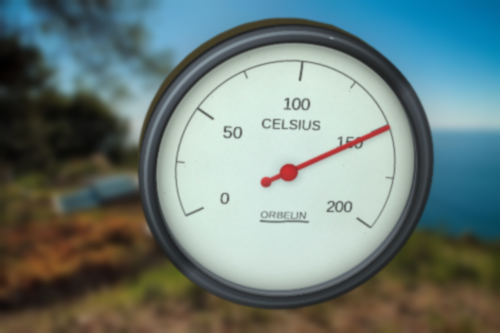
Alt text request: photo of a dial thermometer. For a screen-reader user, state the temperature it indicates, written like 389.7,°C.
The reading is 150,°C
